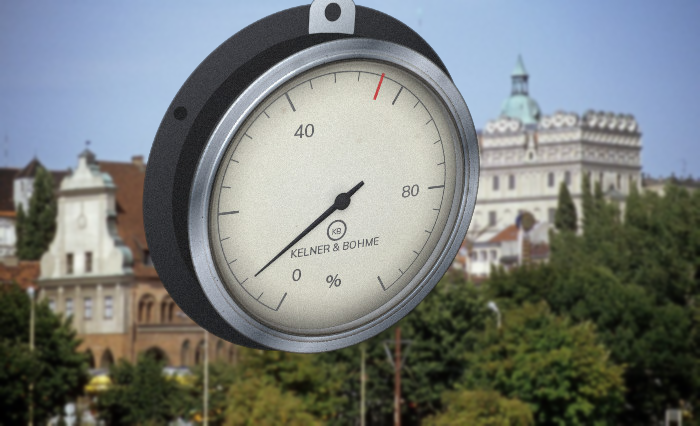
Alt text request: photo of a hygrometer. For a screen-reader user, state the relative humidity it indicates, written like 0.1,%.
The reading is 8,%
